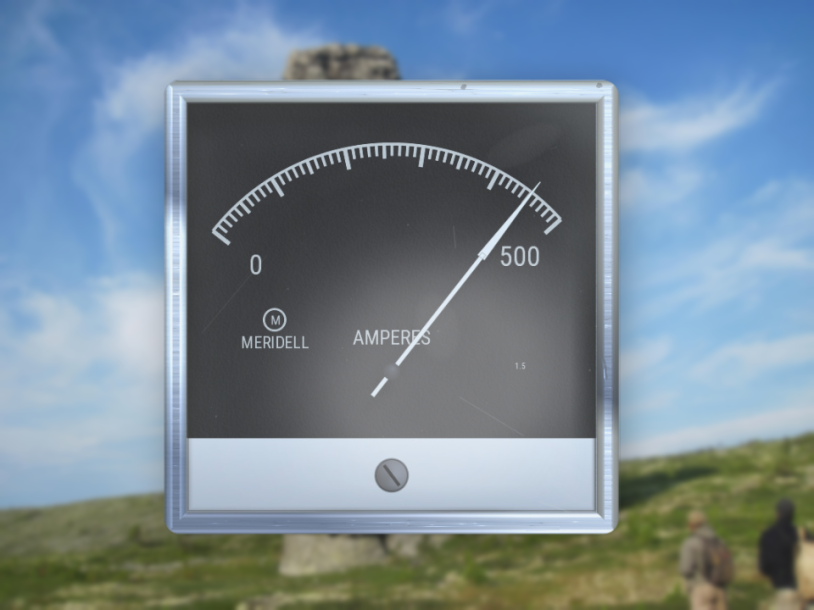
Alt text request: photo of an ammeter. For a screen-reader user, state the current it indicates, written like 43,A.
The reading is 450,A
